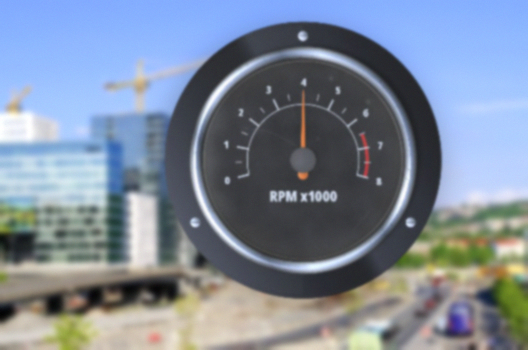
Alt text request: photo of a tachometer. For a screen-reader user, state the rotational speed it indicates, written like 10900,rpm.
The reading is 4000,rpm
